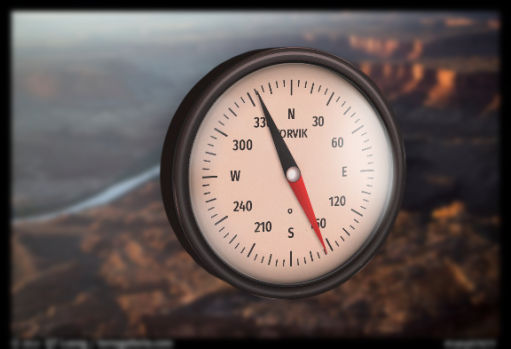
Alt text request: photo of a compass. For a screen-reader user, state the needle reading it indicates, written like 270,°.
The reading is 155,°
